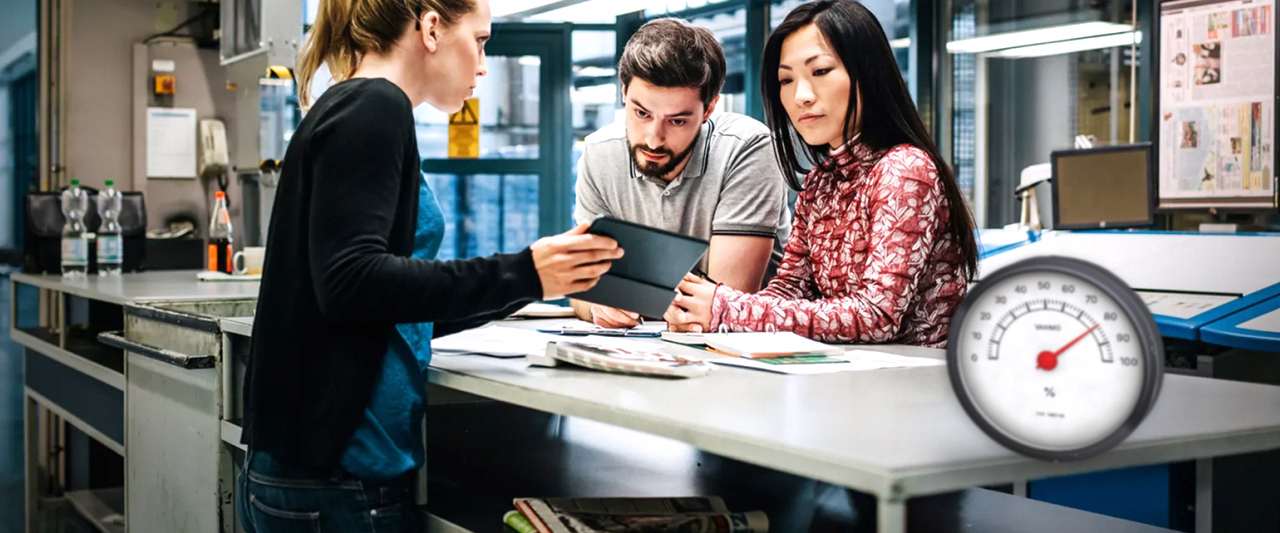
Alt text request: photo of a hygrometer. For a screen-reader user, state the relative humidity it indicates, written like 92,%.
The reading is 80,%
